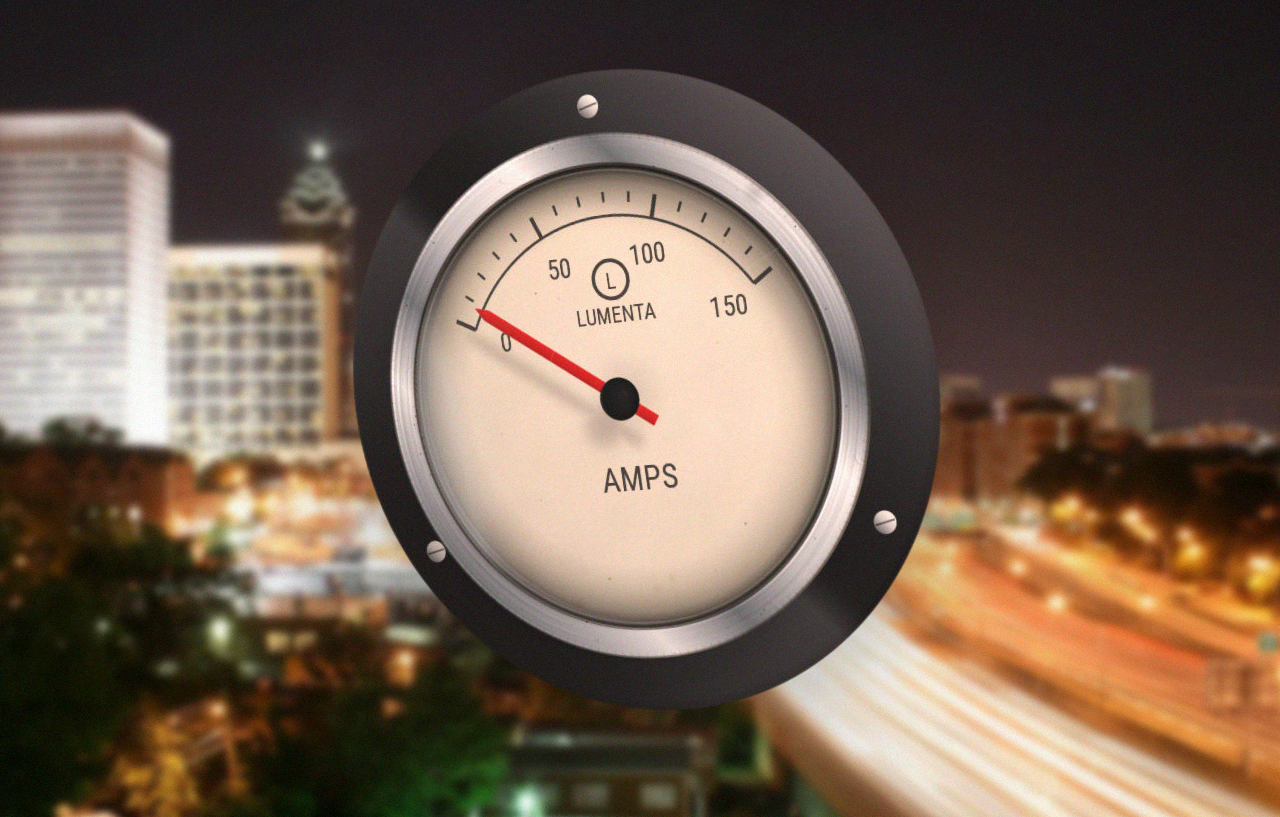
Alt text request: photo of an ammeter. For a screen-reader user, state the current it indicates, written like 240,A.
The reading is 10,A
